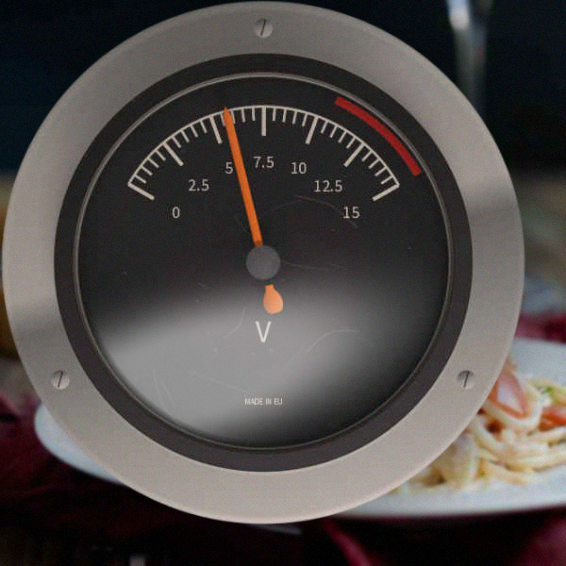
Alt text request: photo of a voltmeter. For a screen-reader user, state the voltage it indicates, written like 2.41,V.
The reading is 5.75,V
